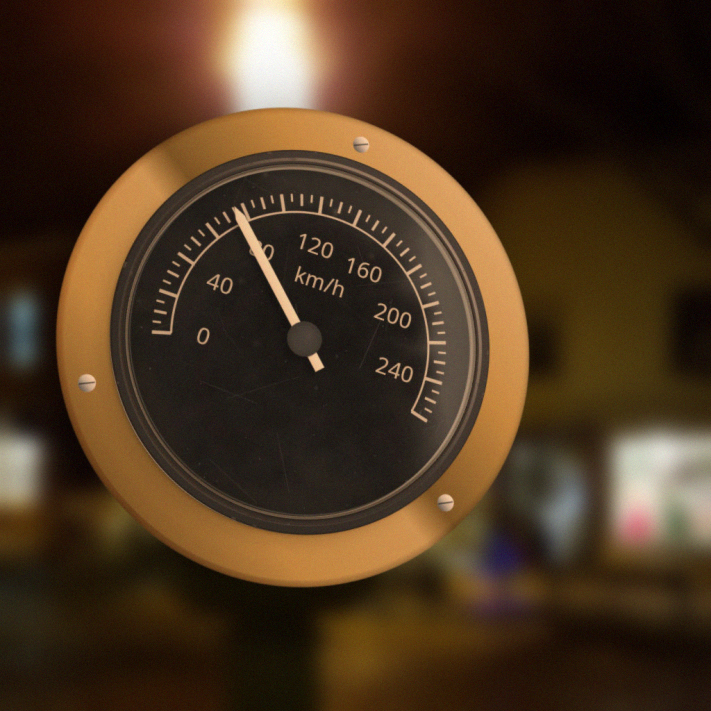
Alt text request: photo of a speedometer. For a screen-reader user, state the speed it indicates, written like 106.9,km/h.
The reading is 75,km/h
